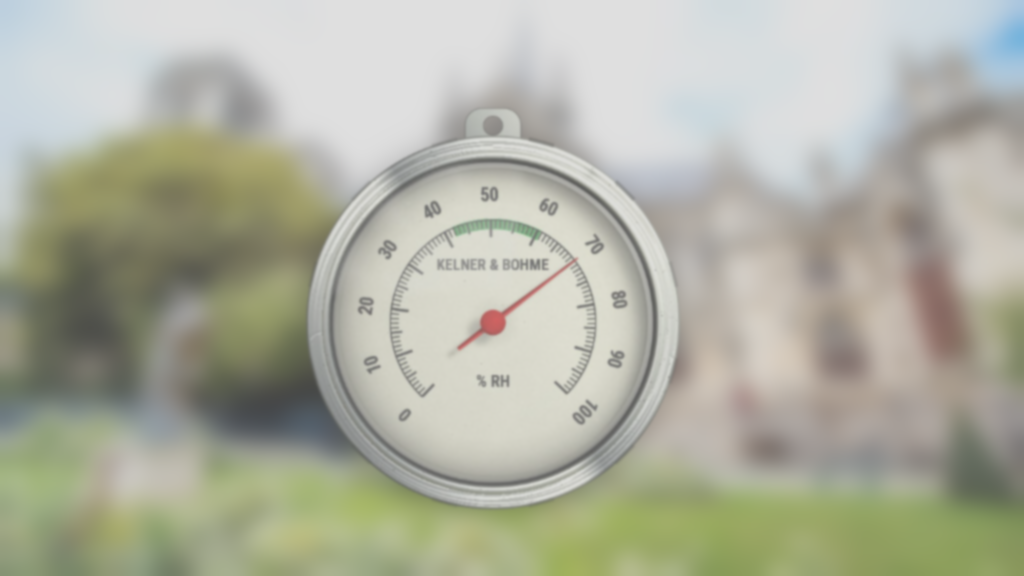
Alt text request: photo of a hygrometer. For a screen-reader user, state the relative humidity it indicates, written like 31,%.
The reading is 70,%
